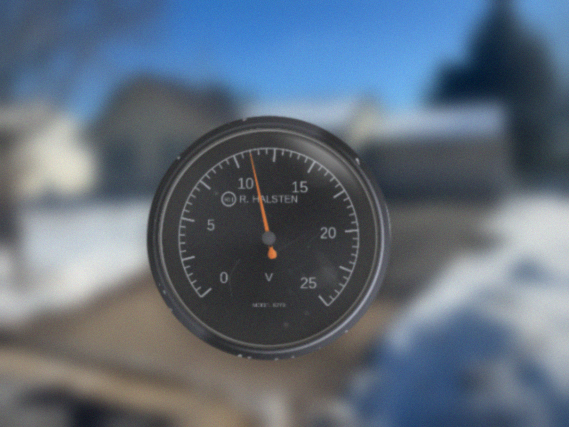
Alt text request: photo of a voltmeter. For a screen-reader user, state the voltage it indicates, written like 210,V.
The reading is 11,V
